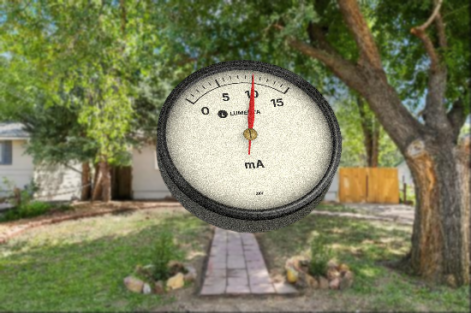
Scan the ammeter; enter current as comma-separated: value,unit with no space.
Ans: 10,mA
